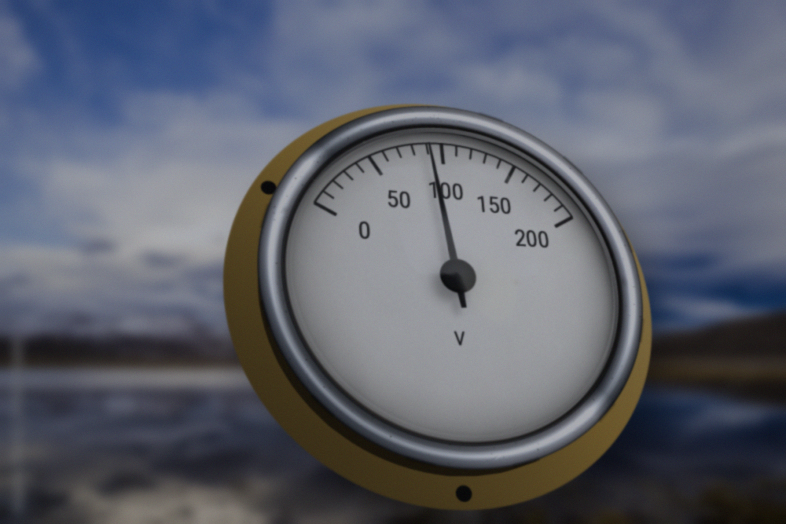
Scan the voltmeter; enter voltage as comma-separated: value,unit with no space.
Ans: 90,V
